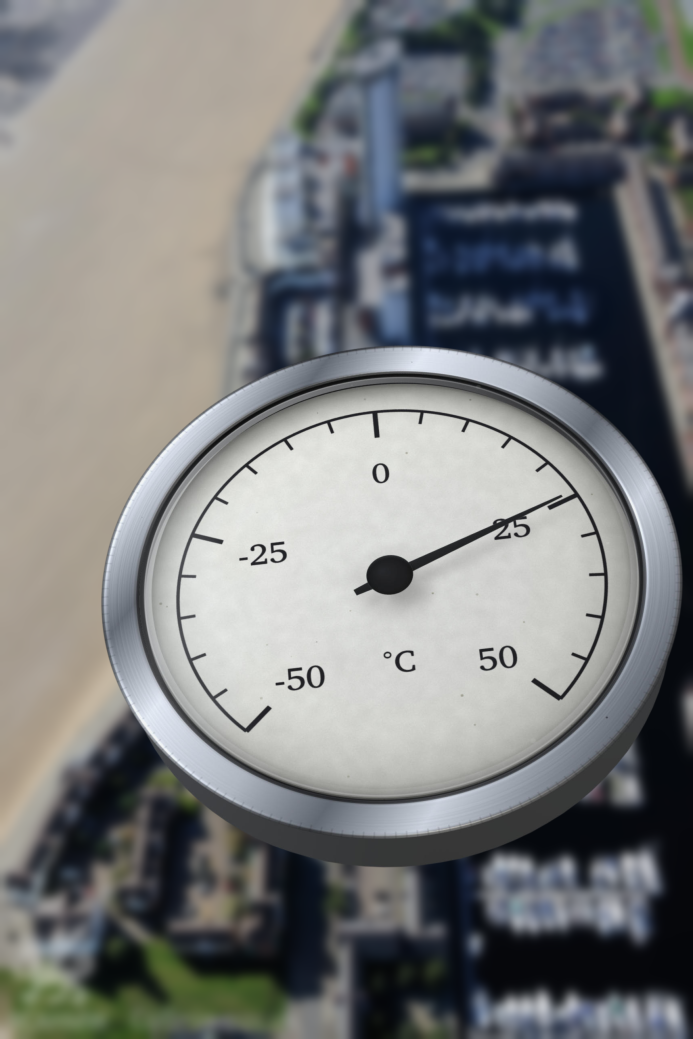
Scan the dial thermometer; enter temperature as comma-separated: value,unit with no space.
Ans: 25,°C
